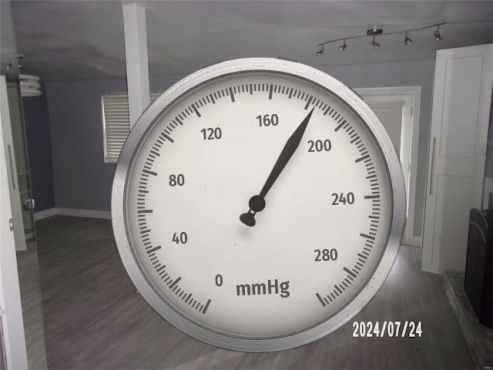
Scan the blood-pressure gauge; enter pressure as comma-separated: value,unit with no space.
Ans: 184,mmHg
